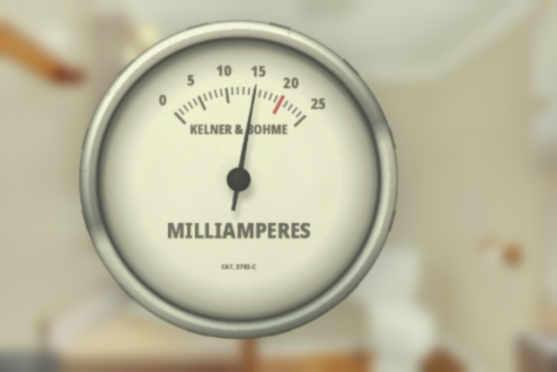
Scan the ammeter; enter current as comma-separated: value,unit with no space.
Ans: 15,mA
